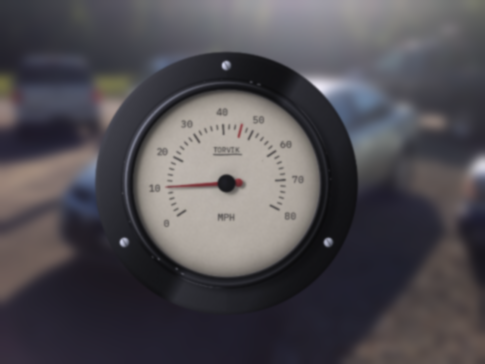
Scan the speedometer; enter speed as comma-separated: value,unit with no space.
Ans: 10,mph
